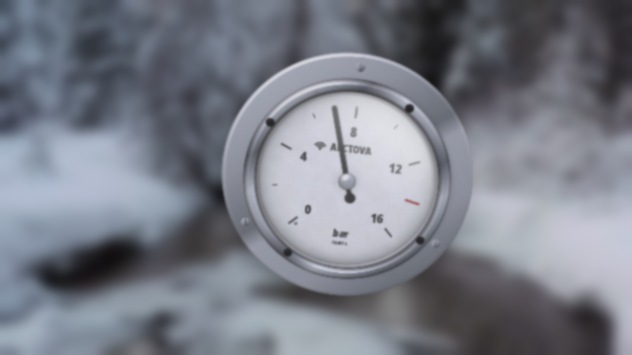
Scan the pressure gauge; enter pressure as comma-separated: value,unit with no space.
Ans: 7,bar
